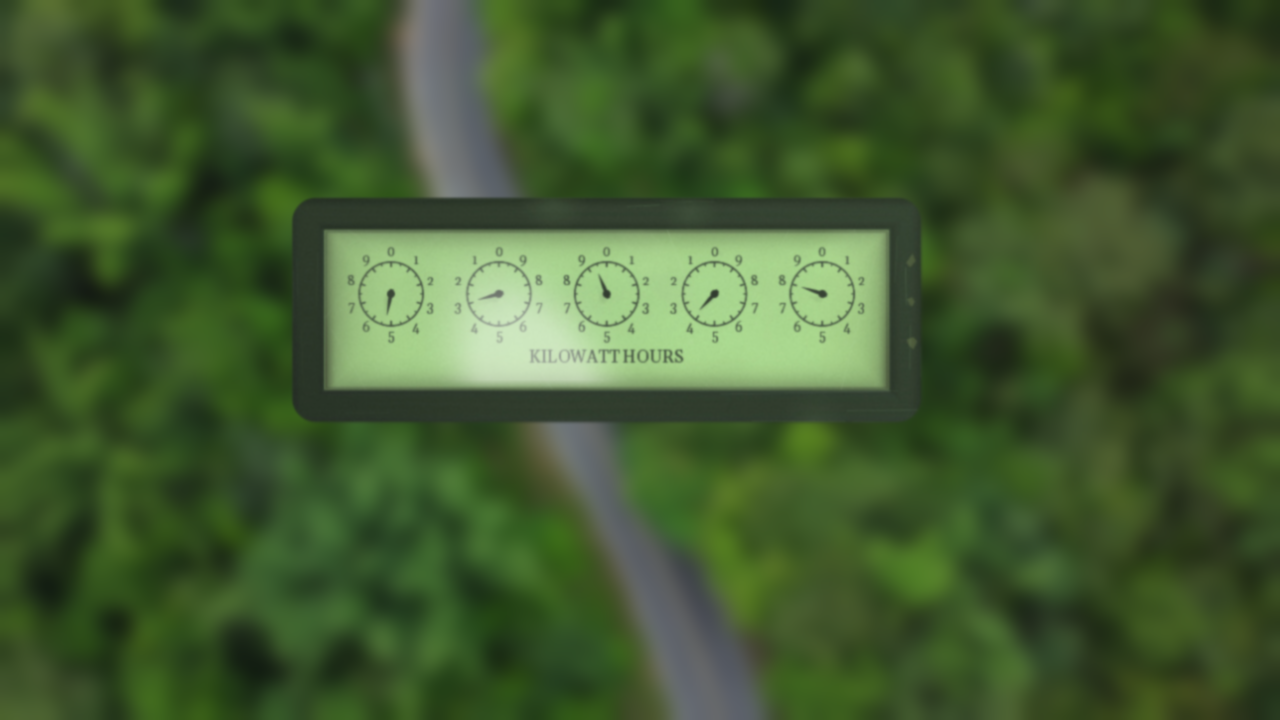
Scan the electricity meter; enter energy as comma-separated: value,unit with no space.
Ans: 52938,kWh
